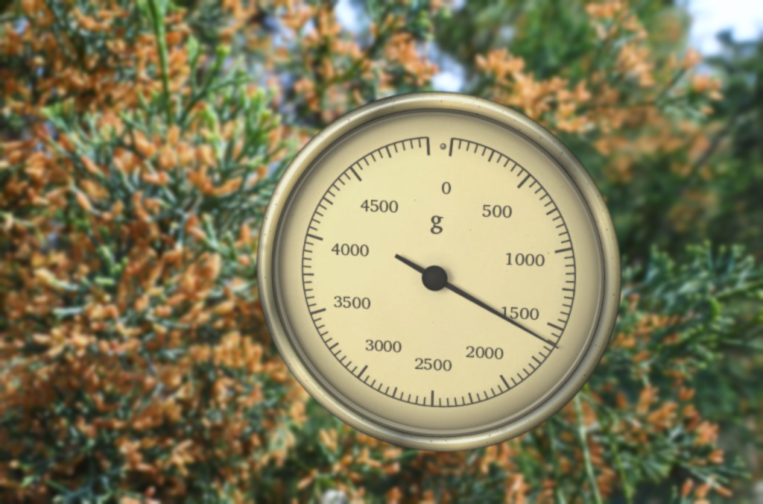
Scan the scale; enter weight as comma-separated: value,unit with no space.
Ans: 1600,g
